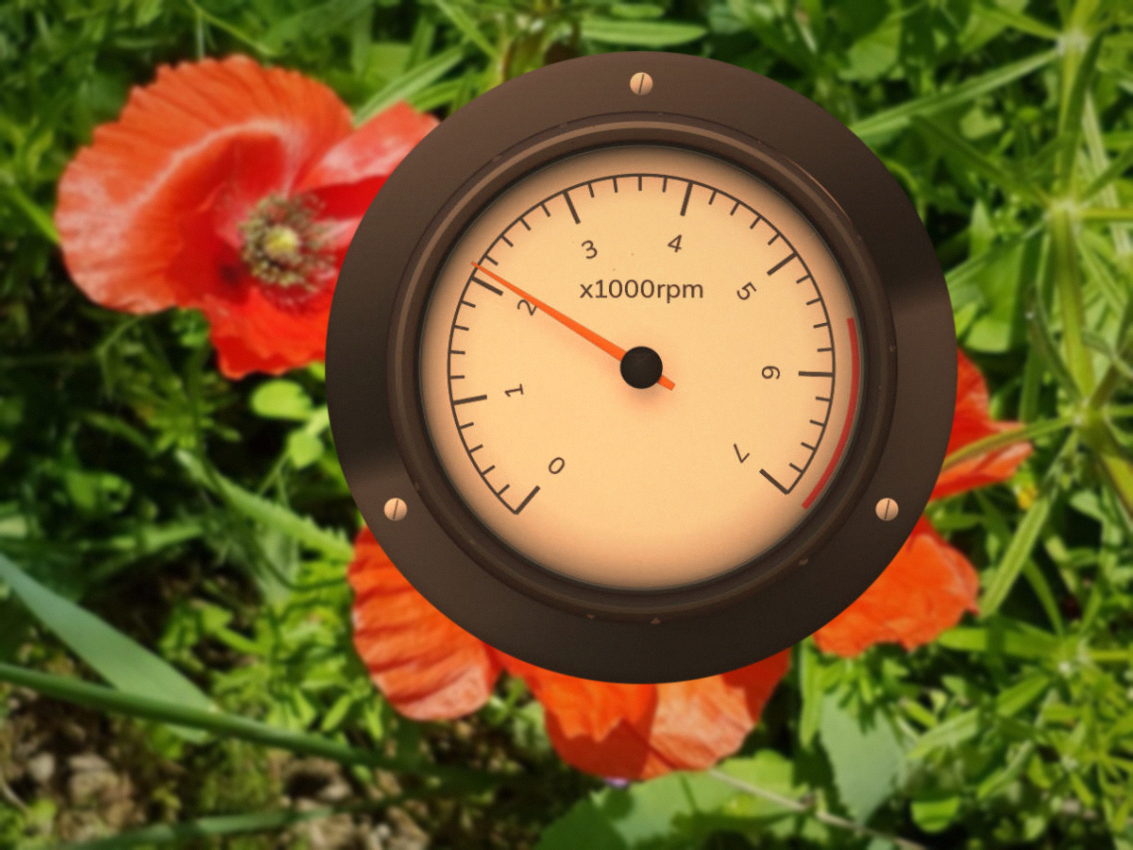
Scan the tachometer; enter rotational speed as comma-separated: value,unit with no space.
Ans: 2100,rpm
